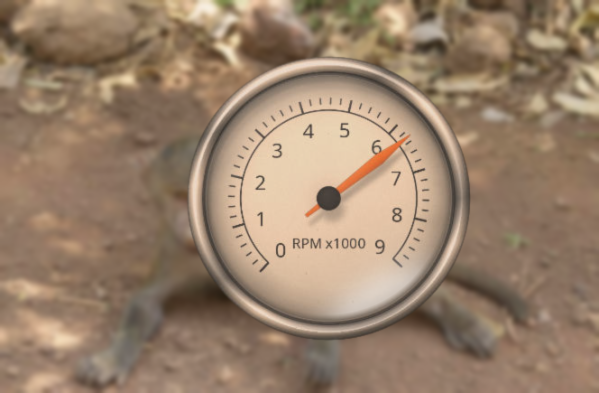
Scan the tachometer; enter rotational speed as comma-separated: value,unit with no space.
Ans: 6300,rpm
